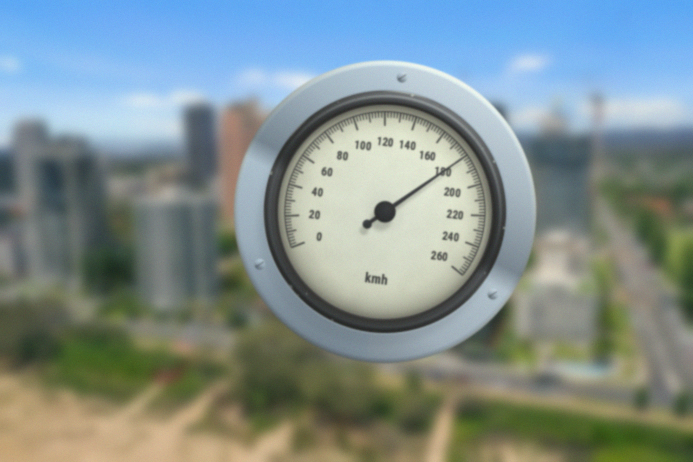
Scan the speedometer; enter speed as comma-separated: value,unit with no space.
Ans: 180,km/h
